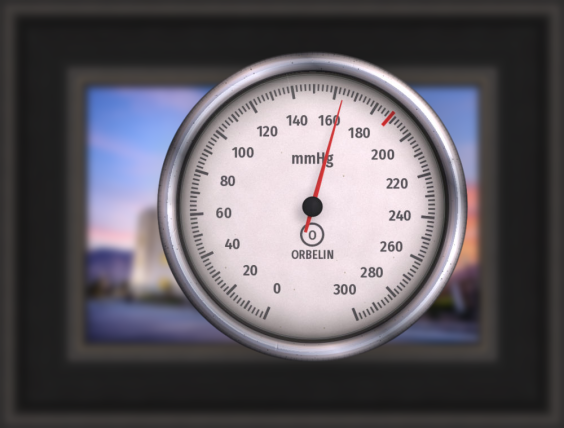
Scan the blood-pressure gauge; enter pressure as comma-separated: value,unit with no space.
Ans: 164,mmHg
